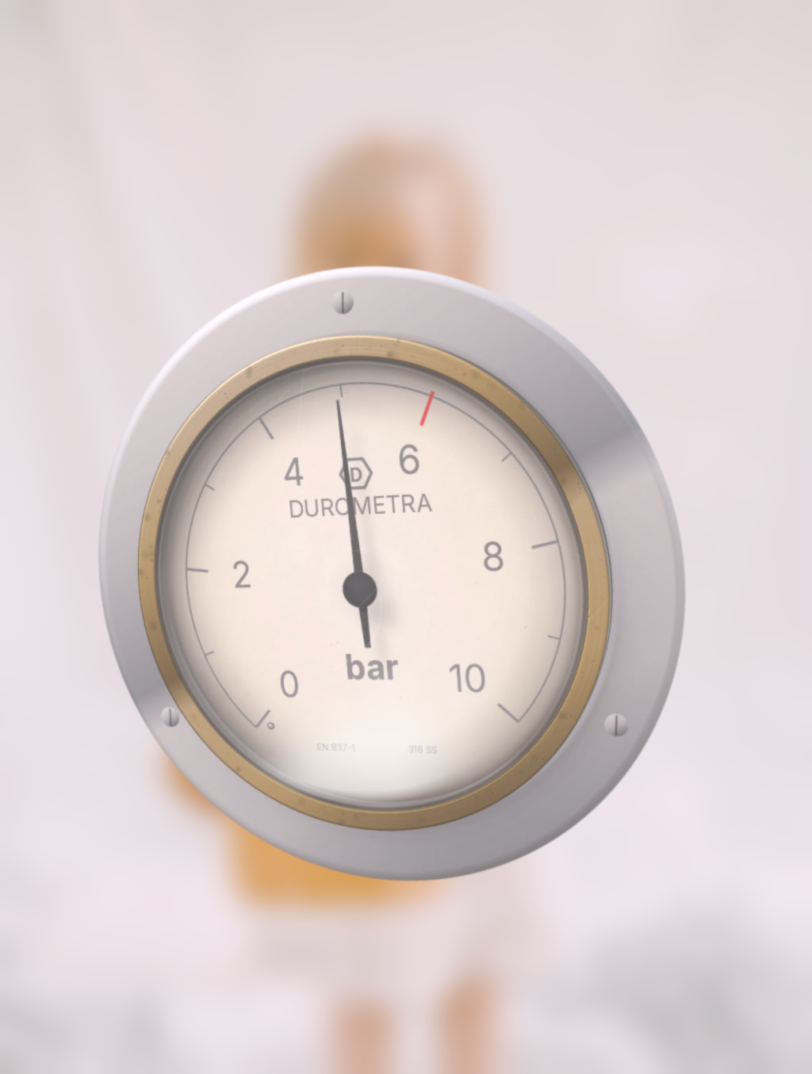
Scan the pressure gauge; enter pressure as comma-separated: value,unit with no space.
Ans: 5,bar
